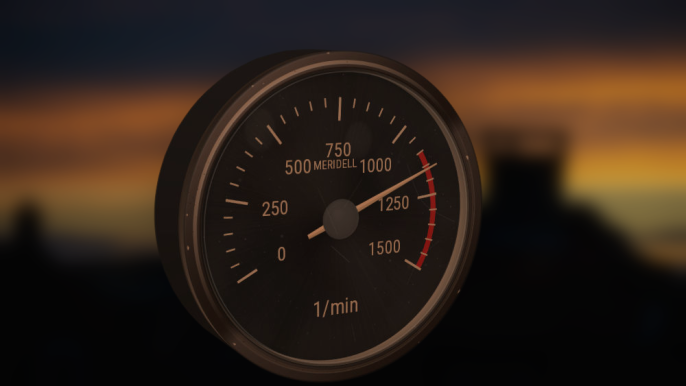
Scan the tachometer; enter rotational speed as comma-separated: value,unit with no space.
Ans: 1150,rpm
